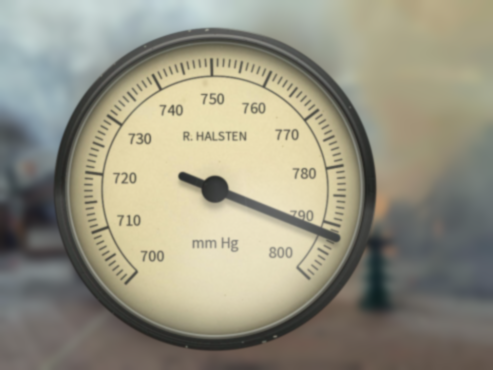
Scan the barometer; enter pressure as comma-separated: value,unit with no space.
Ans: 792,mmHg
